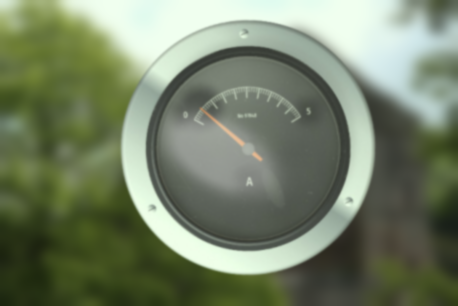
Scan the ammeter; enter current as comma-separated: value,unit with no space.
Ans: 0.5,A
